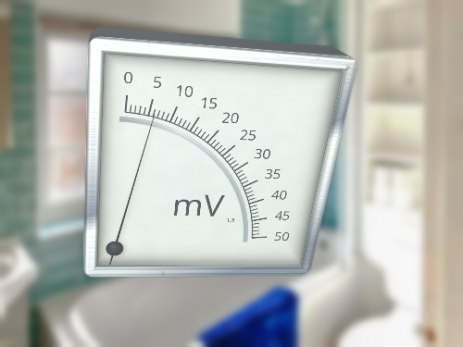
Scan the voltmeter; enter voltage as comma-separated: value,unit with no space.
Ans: 6,mV
